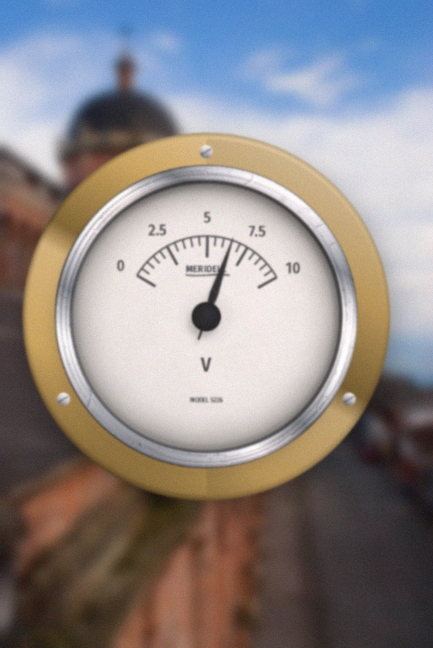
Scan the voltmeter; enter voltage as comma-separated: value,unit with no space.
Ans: 6.5,V
